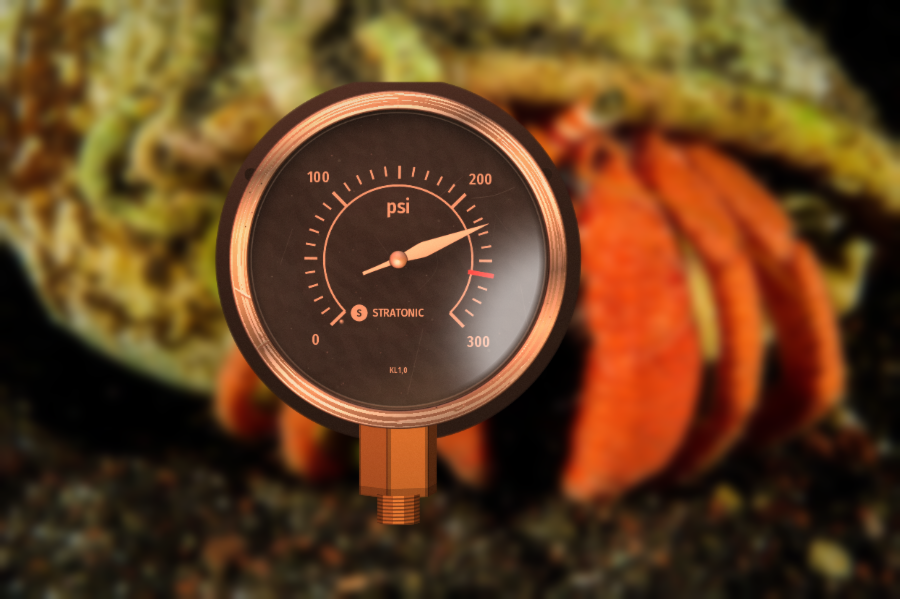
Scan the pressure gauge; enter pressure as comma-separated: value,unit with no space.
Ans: 225,psi
